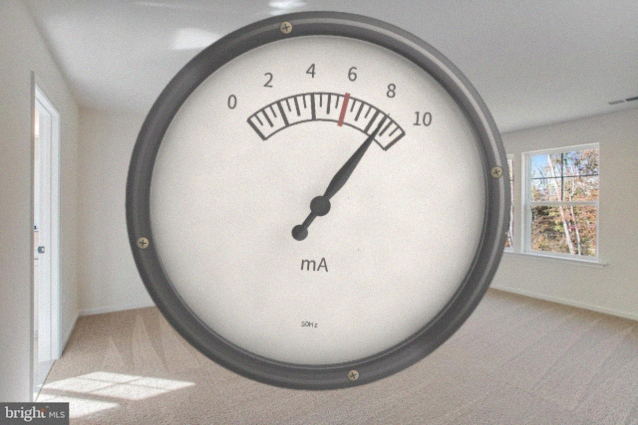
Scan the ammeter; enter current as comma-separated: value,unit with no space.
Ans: 8.5,mA
